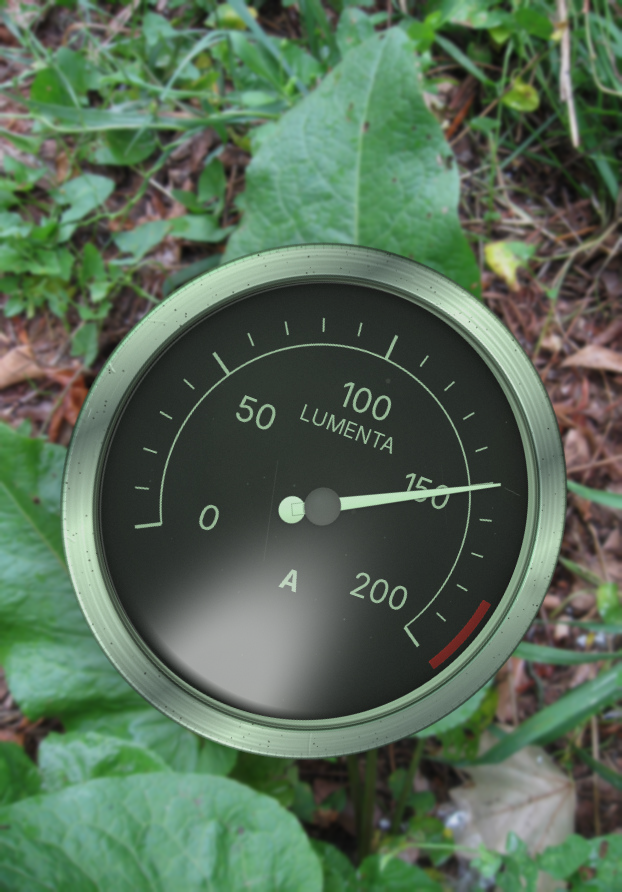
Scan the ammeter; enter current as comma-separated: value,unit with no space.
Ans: 150,A
